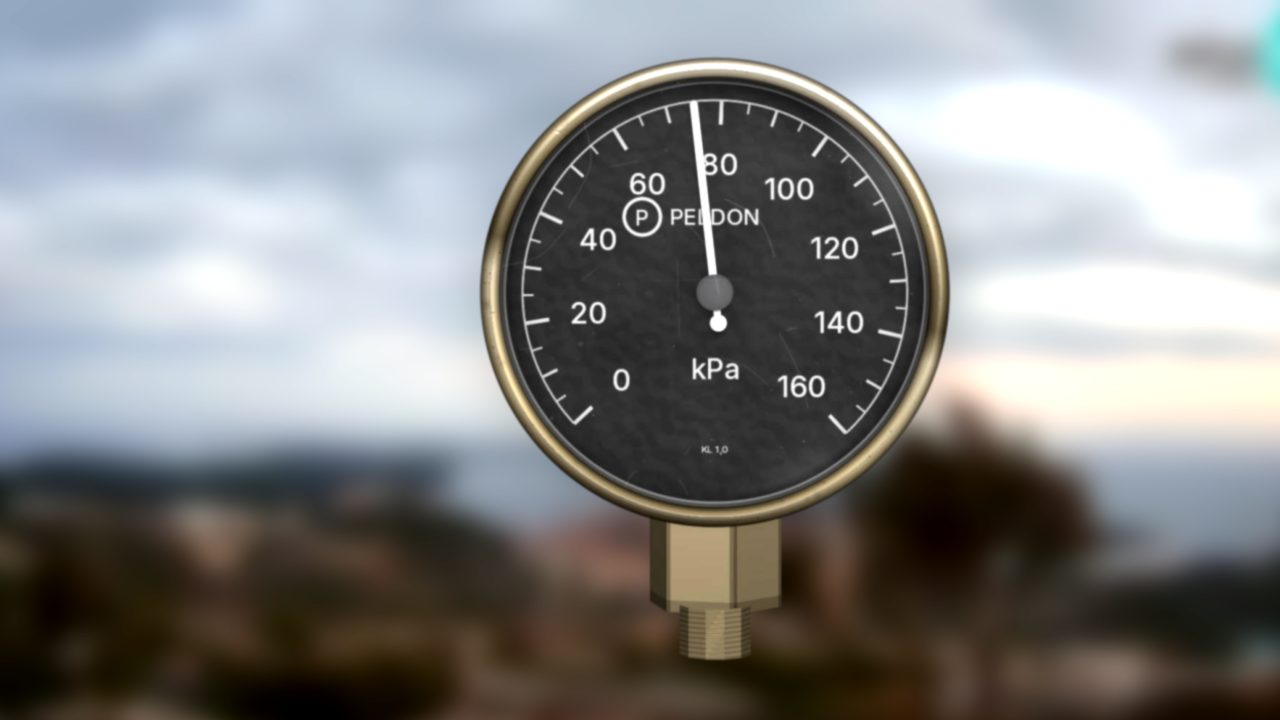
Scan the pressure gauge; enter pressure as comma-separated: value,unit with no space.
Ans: 75,kPa
